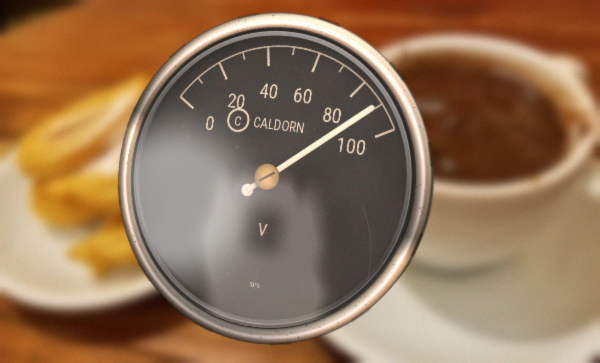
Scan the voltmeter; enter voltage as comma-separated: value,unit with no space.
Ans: 90,V
